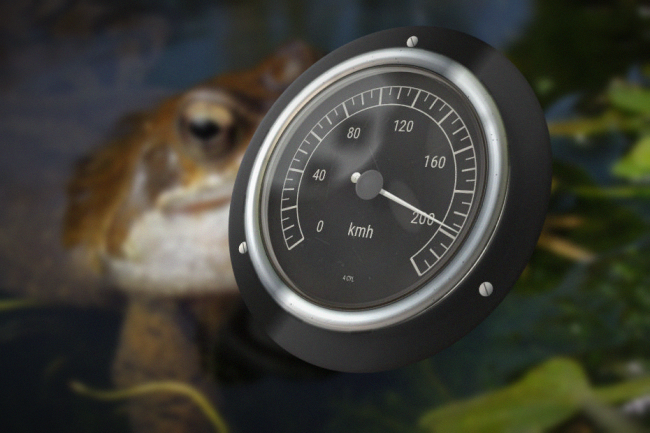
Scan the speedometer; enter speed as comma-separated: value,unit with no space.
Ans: 197.5,km/h
